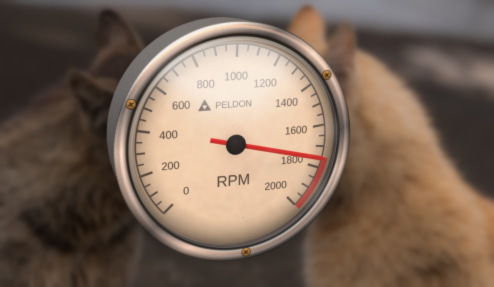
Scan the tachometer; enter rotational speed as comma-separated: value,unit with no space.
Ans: 1750,rpm
